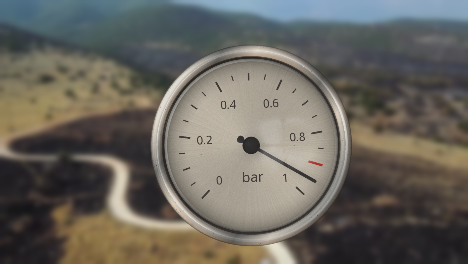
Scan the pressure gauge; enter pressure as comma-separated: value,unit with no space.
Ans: 0.95,bar
